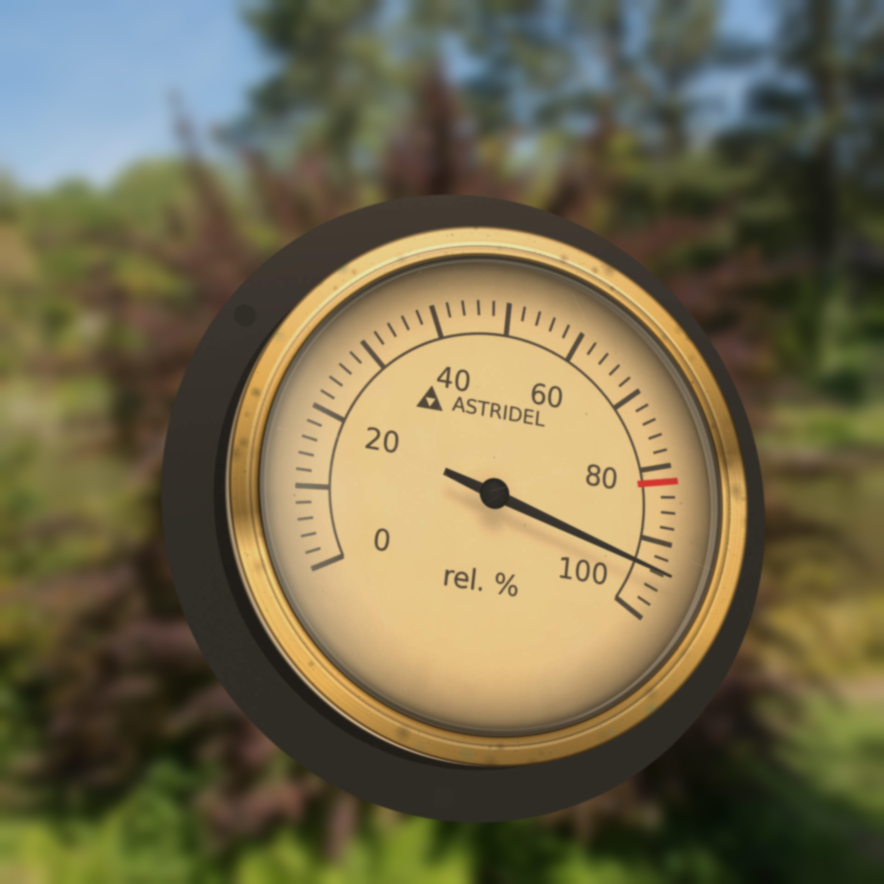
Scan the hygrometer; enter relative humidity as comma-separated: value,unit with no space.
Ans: 94,%
